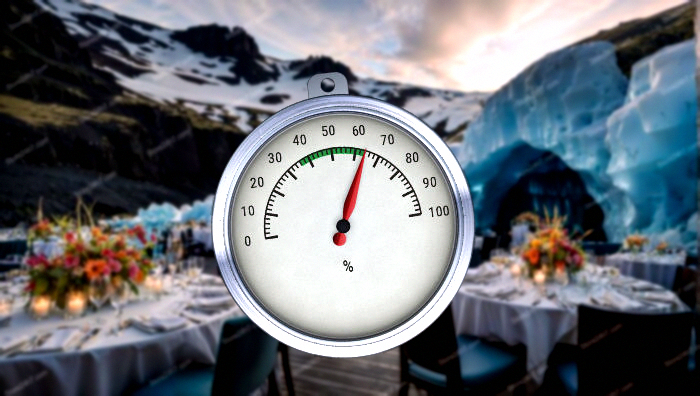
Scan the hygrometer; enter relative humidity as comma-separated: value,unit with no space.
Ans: 64,%
